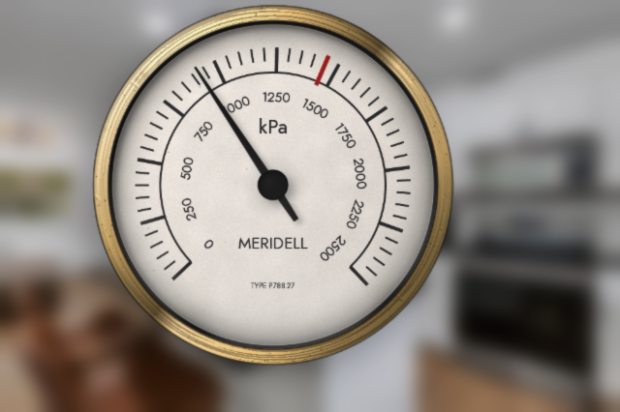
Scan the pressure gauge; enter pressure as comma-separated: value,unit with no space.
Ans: 925,kPa
